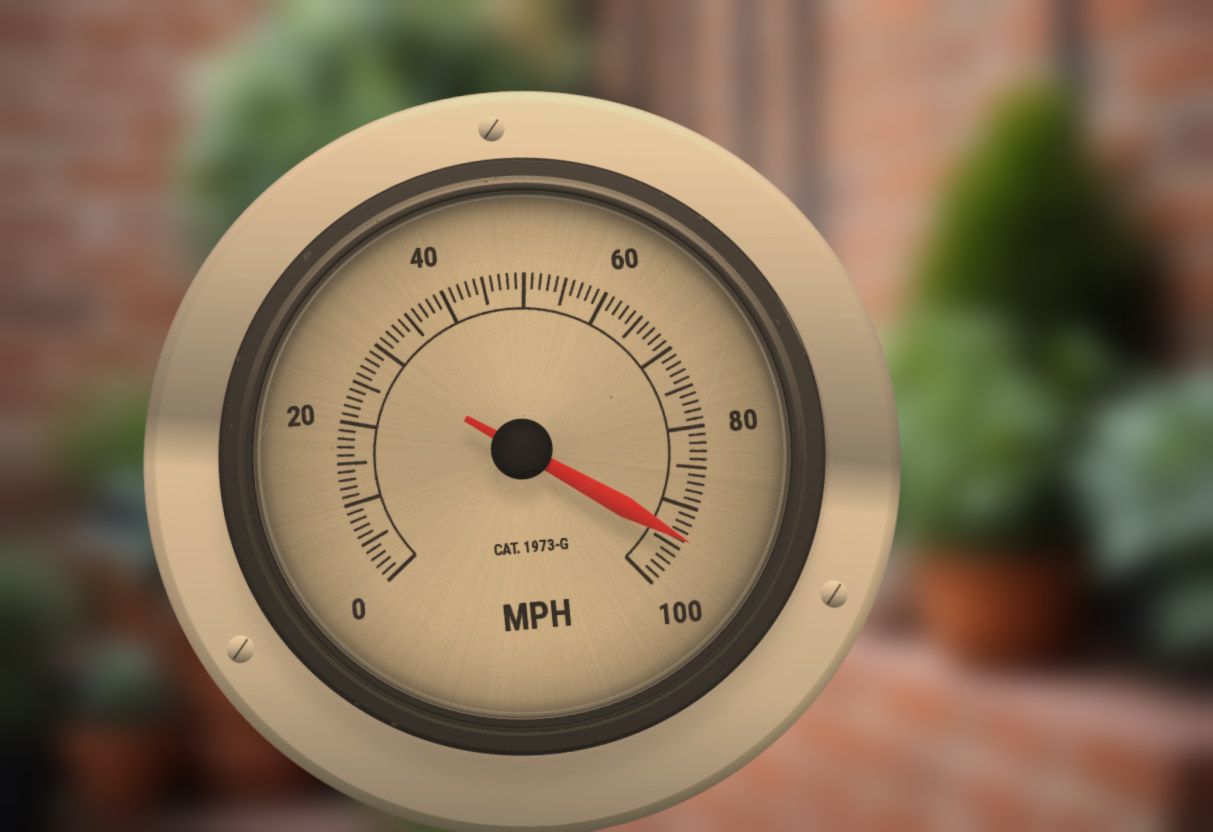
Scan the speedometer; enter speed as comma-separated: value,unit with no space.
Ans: 94,mph
